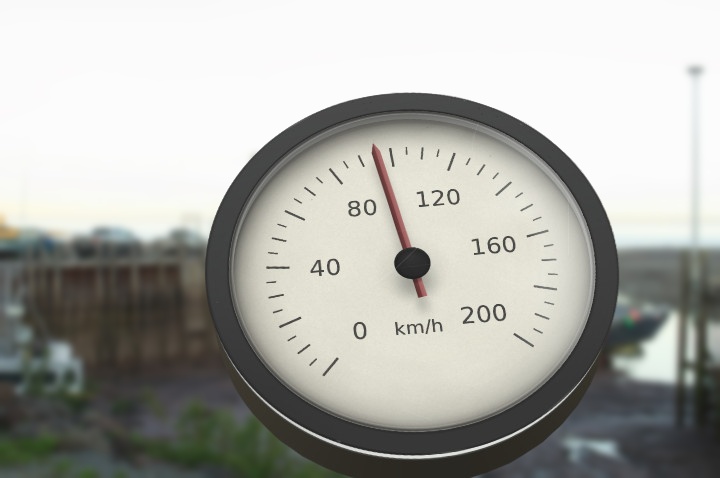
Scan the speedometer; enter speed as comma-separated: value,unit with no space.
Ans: 95,km/h
